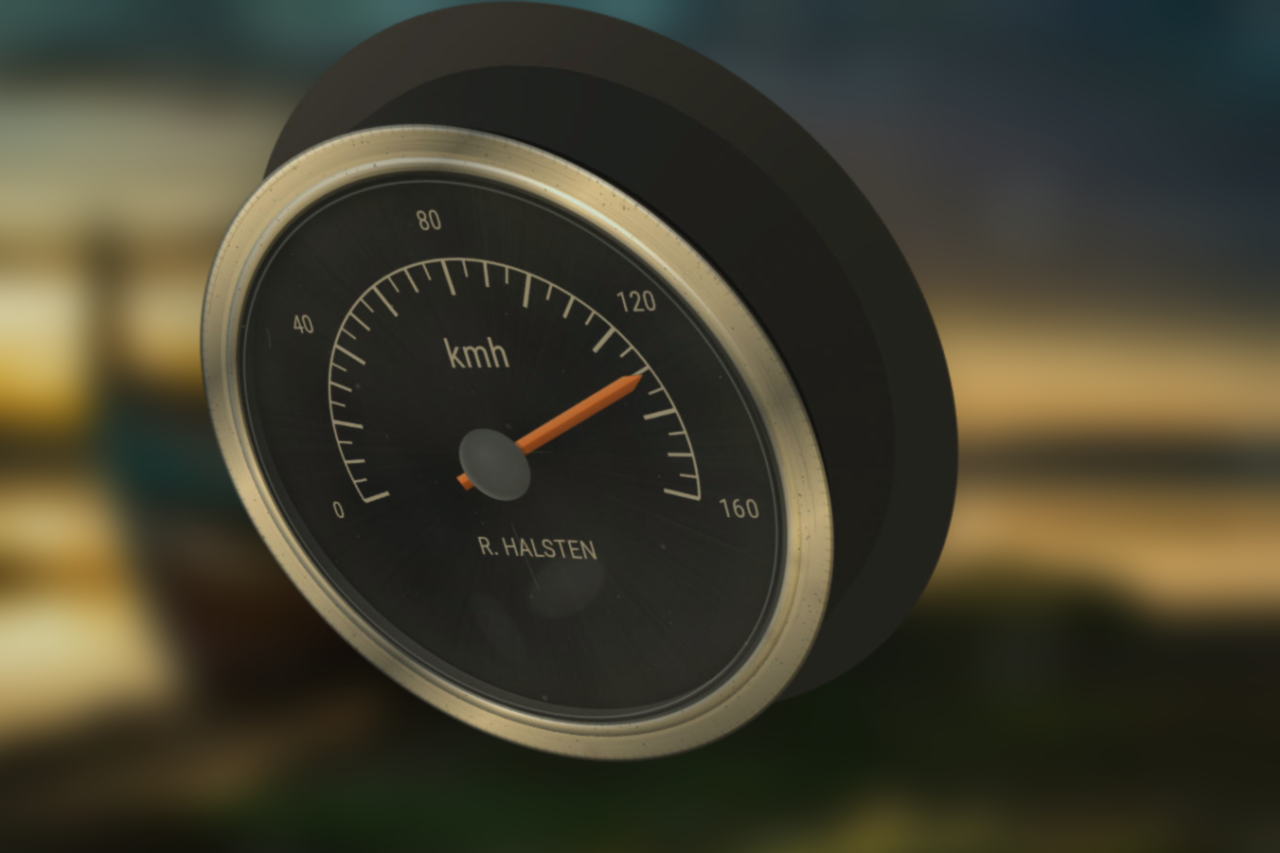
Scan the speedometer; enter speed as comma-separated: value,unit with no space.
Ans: 130,km/h
